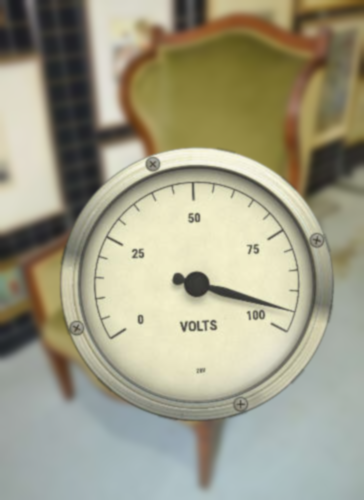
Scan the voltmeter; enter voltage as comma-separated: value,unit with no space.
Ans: 95,V
